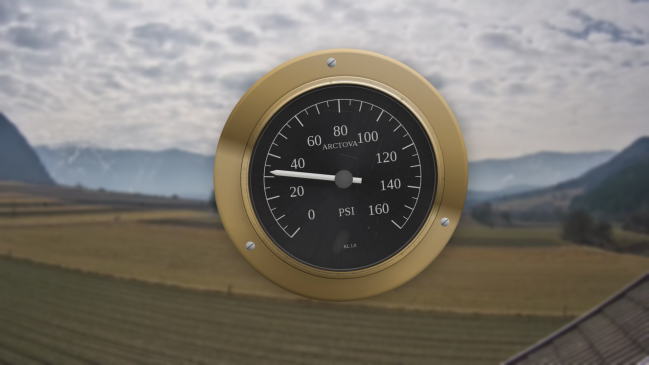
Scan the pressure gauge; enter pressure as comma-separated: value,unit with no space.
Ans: 32.5,psi
